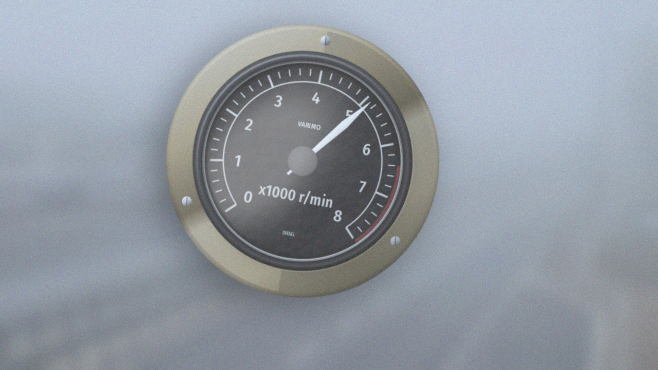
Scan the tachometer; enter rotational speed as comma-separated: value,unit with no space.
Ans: 5100,rpm
